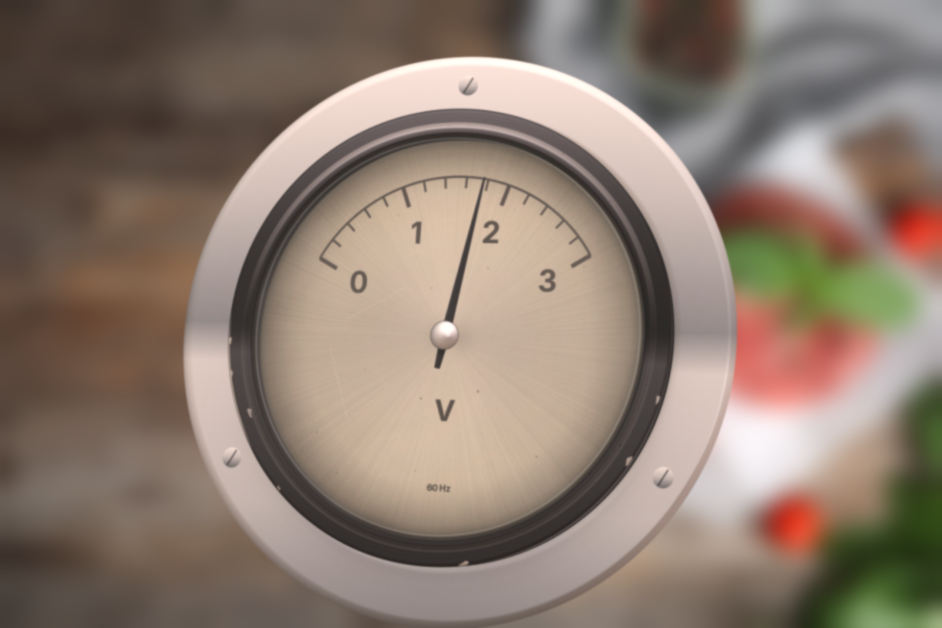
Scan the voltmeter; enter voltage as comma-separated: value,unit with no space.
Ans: 1.8,V
